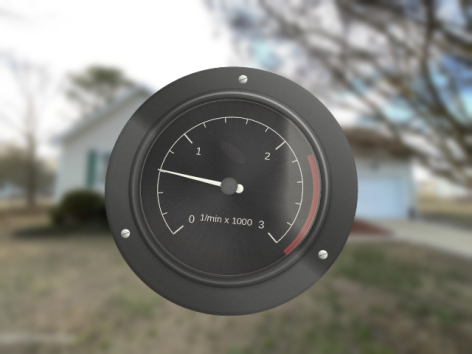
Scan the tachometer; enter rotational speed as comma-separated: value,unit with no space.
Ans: 600,rpm
